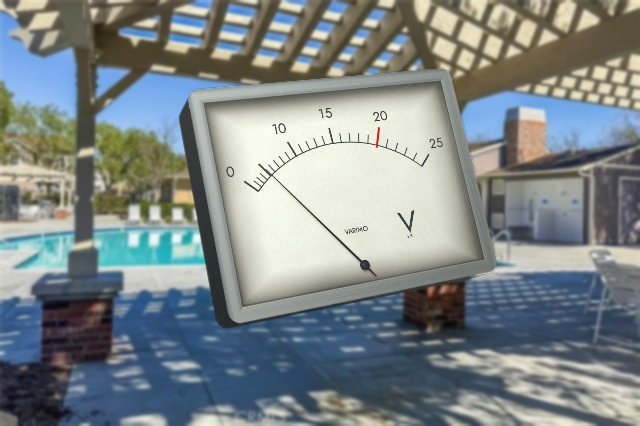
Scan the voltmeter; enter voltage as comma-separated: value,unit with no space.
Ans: 5,V
